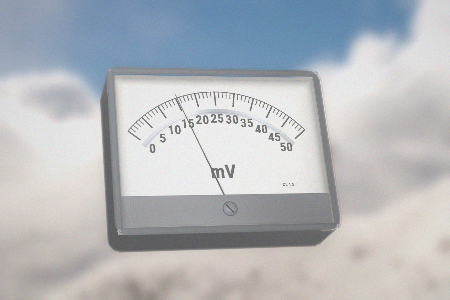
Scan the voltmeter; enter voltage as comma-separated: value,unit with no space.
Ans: 15,mV
